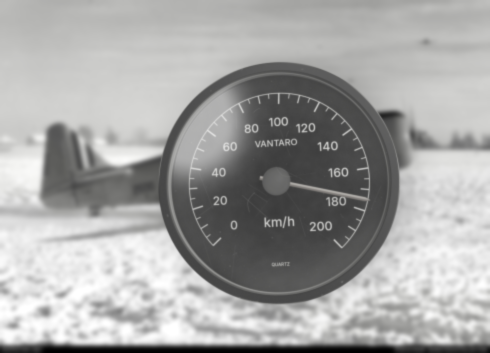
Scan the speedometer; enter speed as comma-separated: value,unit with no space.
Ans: 175,km/h
